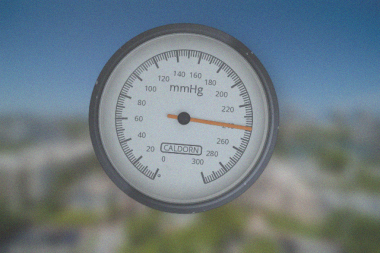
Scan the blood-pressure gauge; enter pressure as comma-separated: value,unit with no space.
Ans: 240,mmHg
